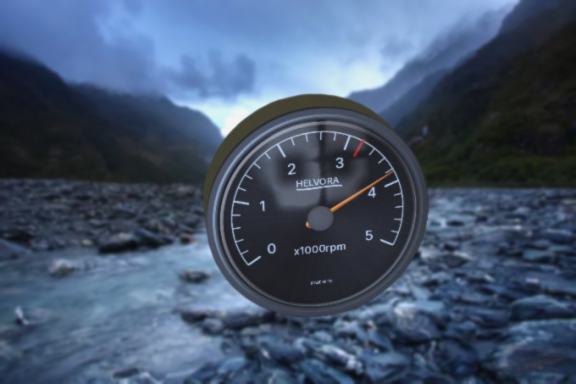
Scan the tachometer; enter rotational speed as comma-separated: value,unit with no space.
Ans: 3800,rpm
